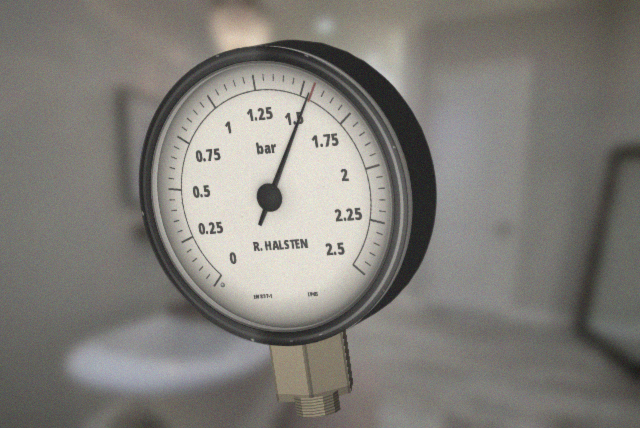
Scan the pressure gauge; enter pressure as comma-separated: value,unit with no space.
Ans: 1.55,bar
